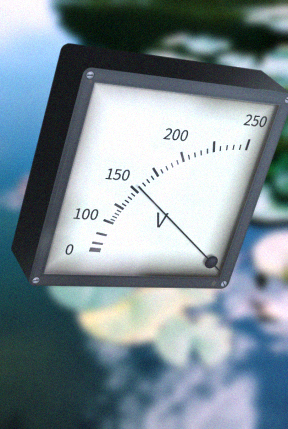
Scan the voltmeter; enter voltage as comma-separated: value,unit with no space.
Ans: 155,V
